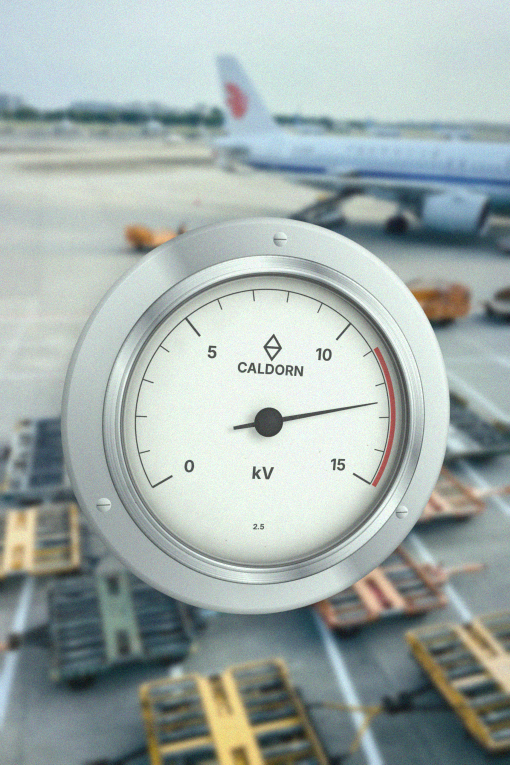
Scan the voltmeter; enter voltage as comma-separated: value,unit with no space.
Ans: 12.5,kV
